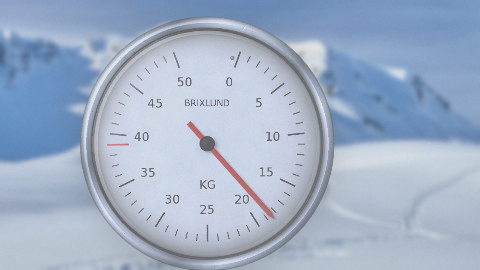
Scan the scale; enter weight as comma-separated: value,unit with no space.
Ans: 18.5,kg
